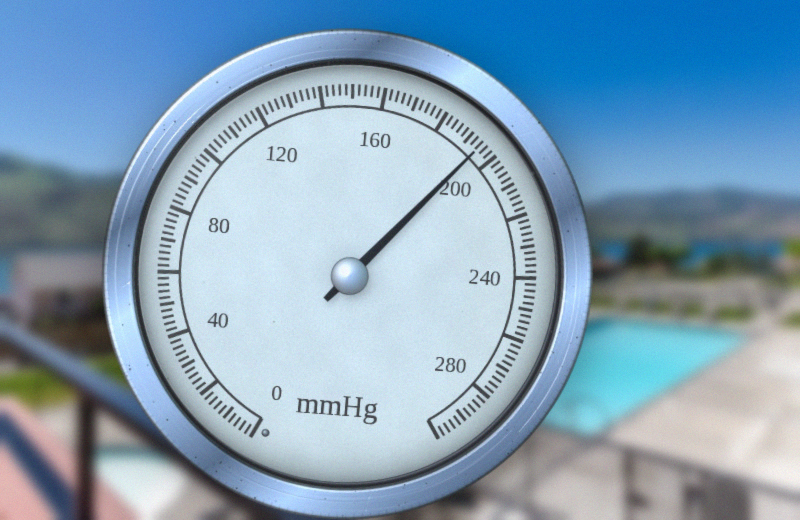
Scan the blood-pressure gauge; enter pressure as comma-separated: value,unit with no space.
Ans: 194,mmHg
